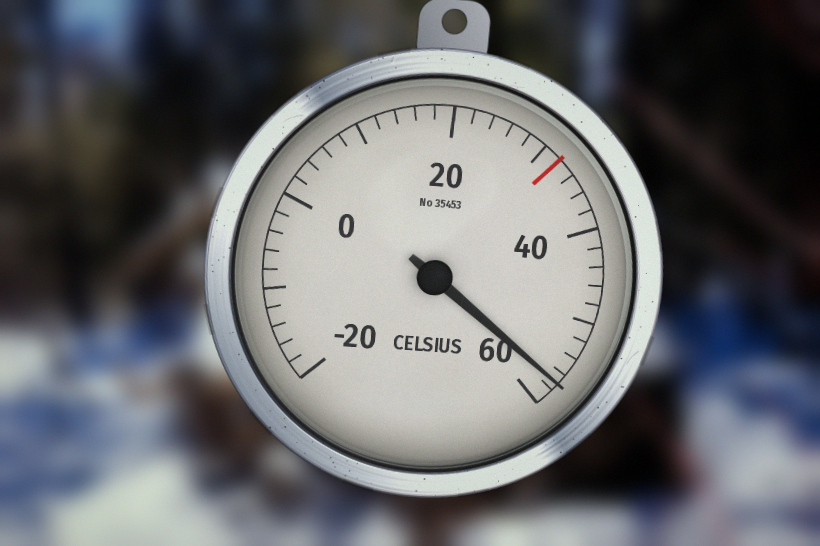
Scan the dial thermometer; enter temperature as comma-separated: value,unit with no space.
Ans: 57,°C
